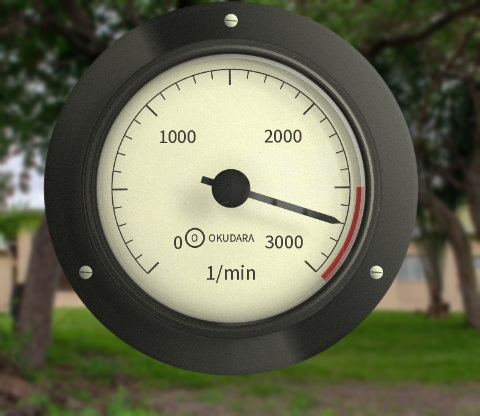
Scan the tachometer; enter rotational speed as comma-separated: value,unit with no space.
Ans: 2700,rpm
